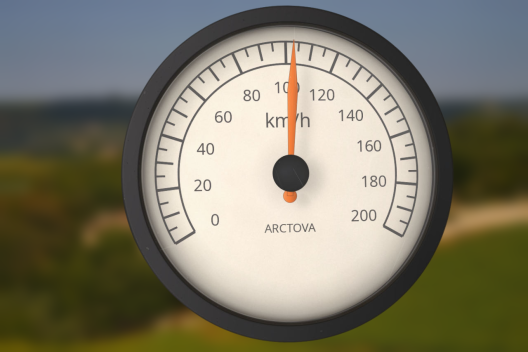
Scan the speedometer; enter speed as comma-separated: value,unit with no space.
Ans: 102.5,km/h
